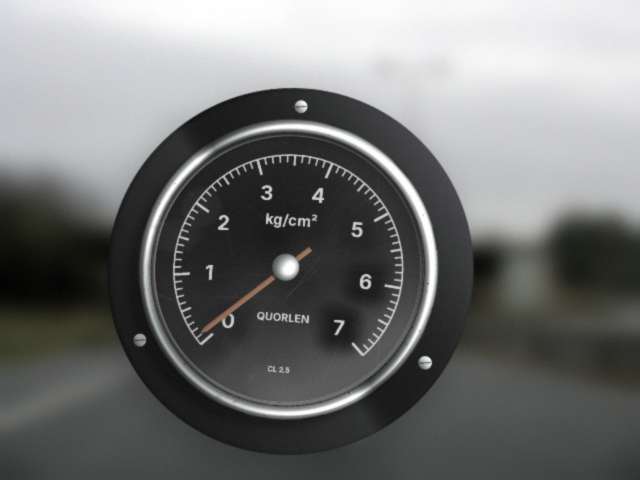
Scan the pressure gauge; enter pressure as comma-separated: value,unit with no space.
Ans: 0.1,kg/cm²
